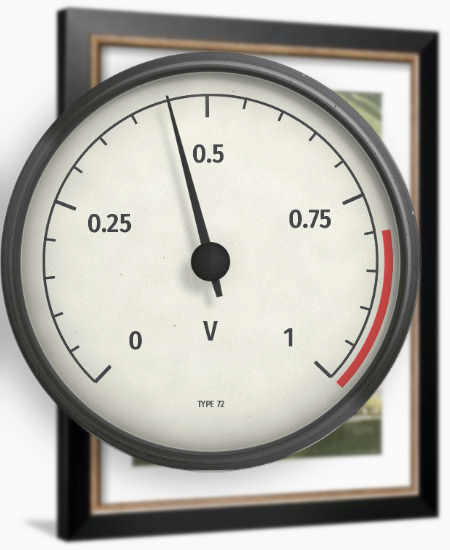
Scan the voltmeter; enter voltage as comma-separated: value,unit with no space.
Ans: 0.45,V
